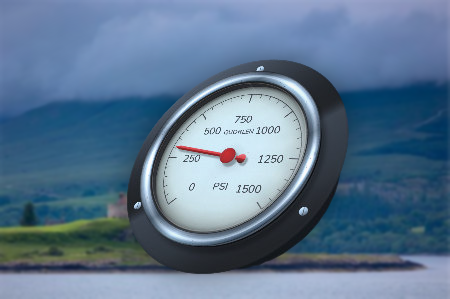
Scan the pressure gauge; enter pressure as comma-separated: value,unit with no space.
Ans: 300,psi
